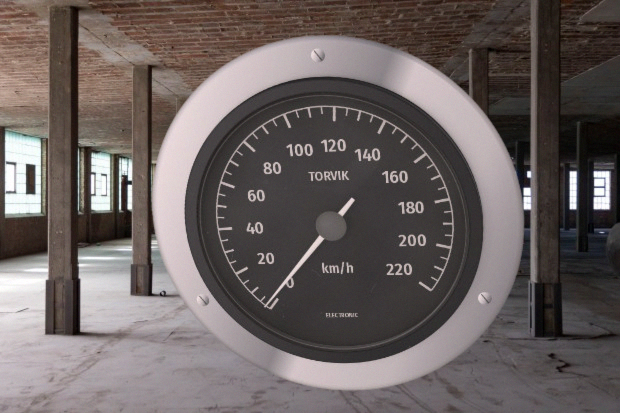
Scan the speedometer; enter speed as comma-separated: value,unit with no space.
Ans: 2.5,km/h
